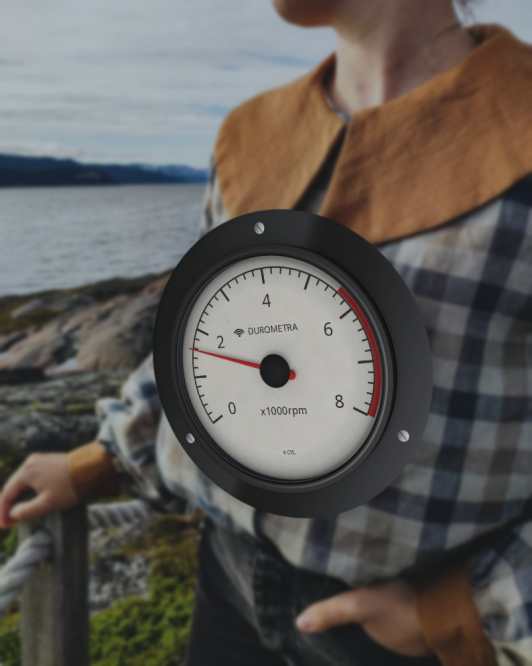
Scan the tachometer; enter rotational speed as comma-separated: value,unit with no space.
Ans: 1600,rpm
